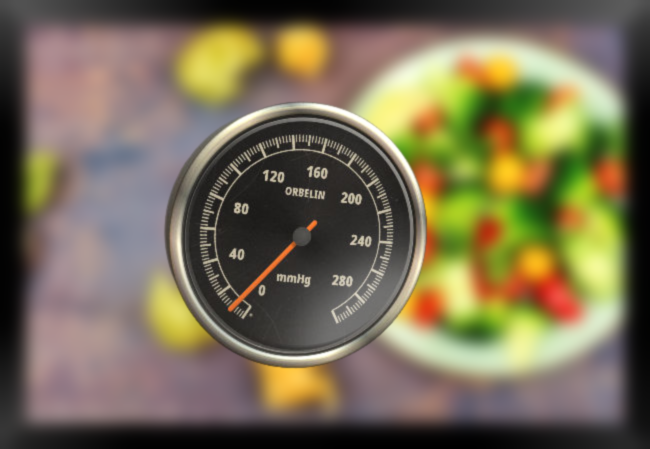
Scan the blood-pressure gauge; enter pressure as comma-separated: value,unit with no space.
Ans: 10,mmHg
